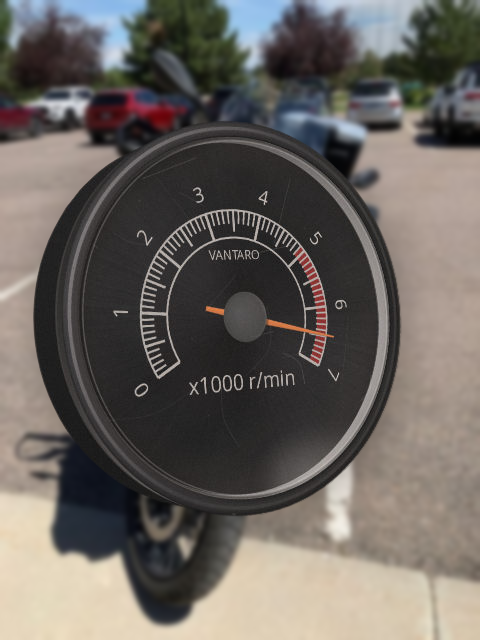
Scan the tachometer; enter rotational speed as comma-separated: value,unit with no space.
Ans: 6500,rpm
